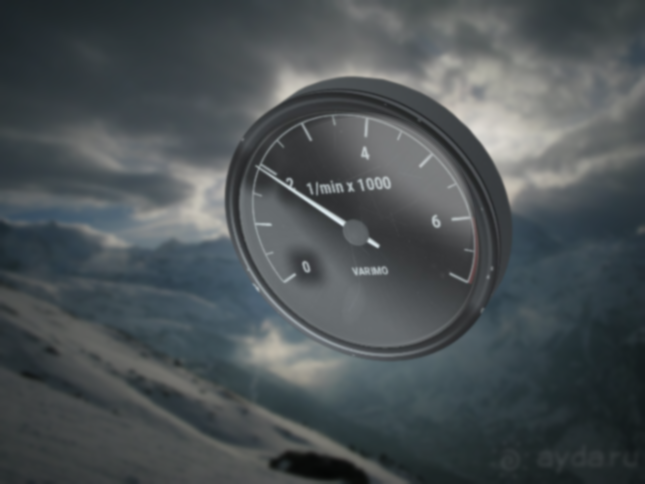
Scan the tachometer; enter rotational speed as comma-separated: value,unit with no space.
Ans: 2000,rpm
